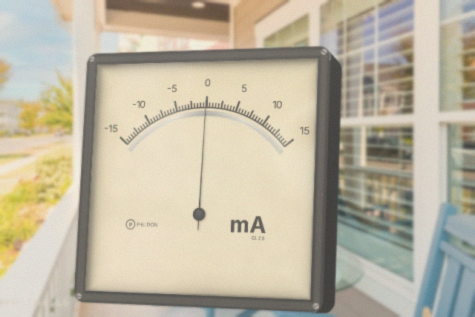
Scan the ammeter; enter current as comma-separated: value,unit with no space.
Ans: 0,mA
